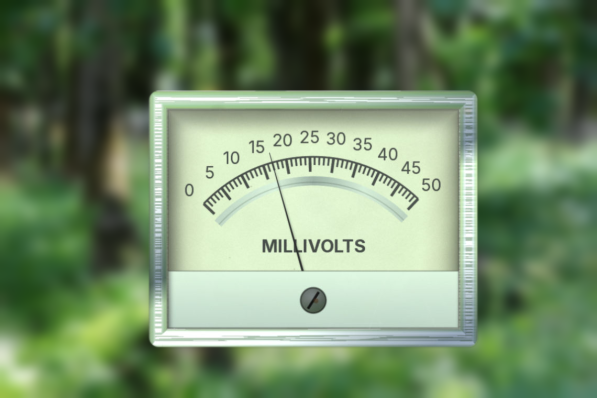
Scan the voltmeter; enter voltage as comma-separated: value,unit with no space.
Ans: 17,mV
